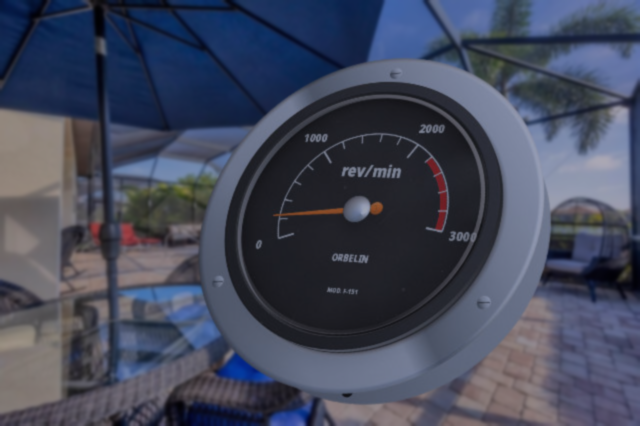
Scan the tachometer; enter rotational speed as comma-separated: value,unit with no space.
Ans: 200,rpm
